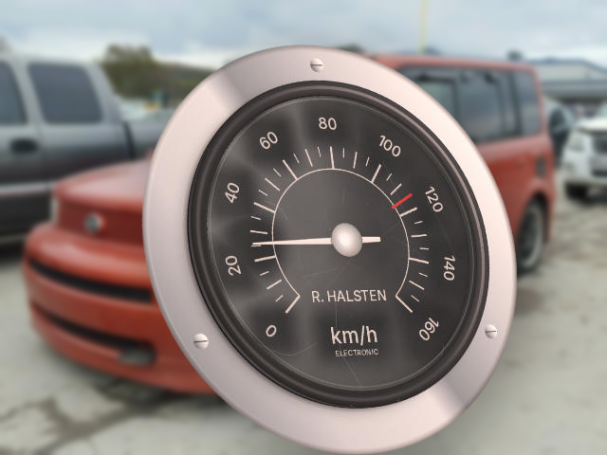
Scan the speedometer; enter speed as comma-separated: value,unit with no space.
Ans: 25,km/h
